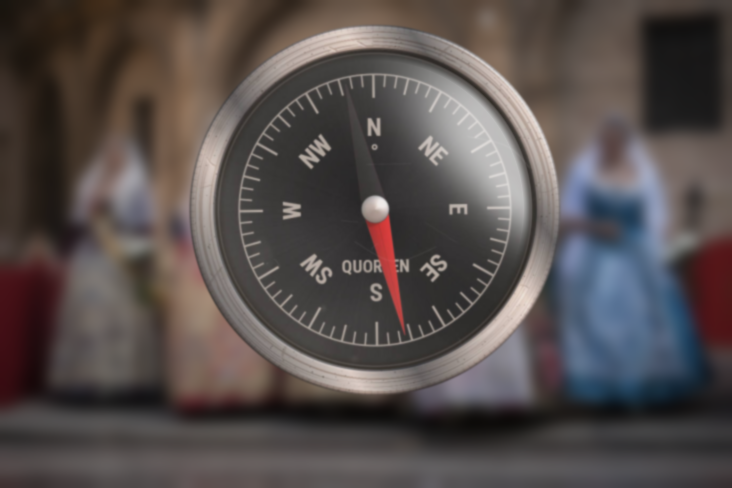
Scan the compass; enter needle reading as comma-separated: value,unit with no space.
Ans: 167.5,°
